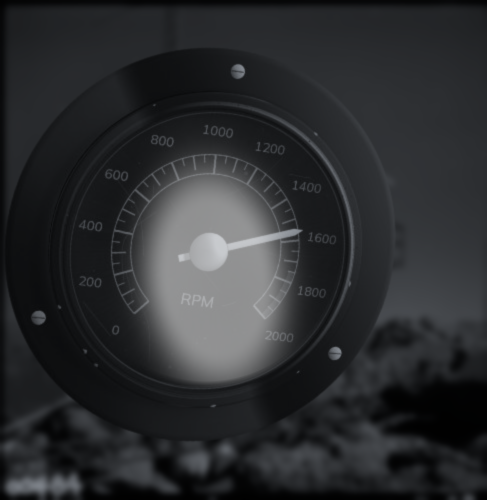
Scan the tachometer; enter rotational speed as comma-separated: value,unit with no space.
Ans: 1550,rpm
